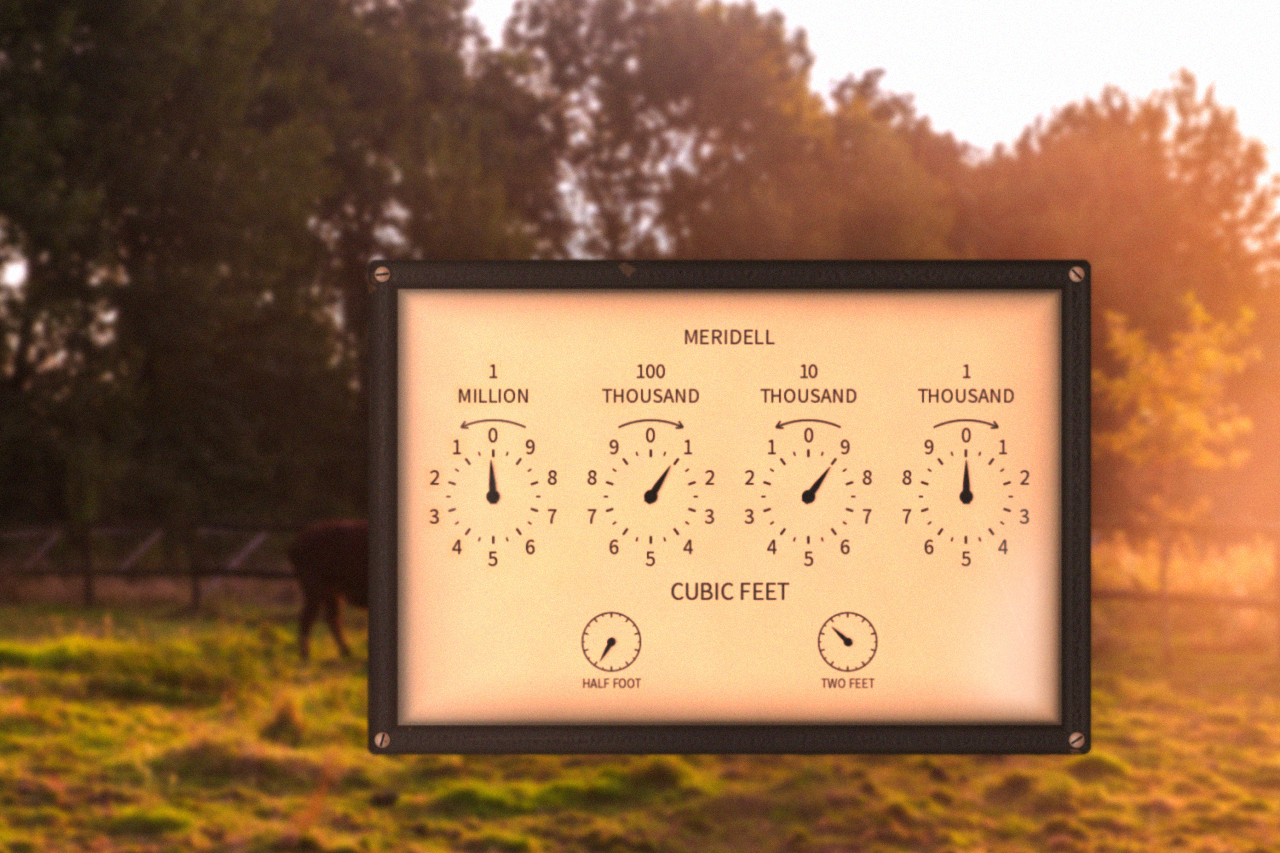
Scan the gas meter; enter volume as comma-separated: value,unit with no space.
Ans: 9000,ft³
